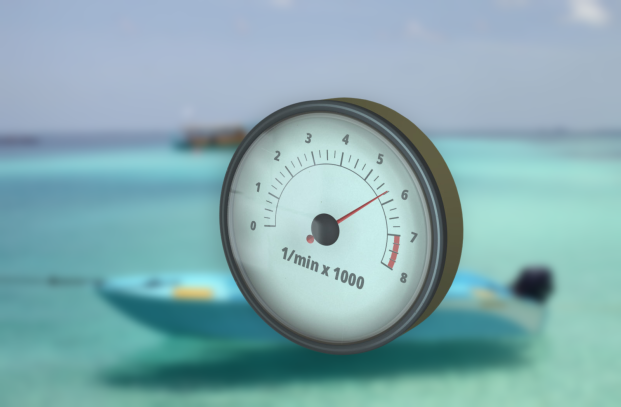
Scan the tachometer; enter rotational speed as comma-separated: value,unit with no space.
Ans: 5750,rpm
